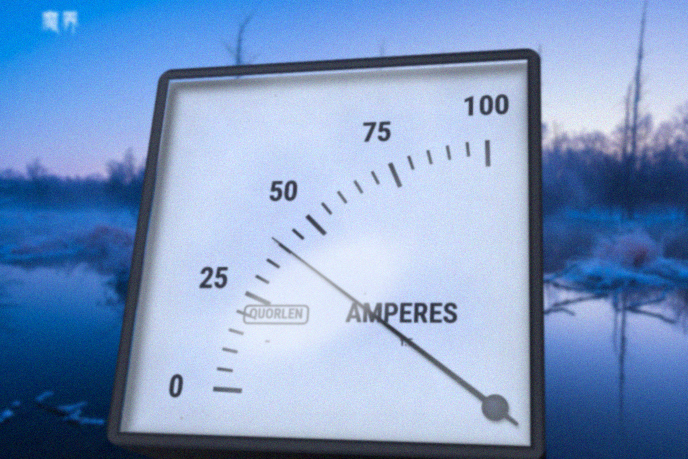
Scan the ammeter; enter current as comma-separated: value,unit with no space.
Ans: 40,A
